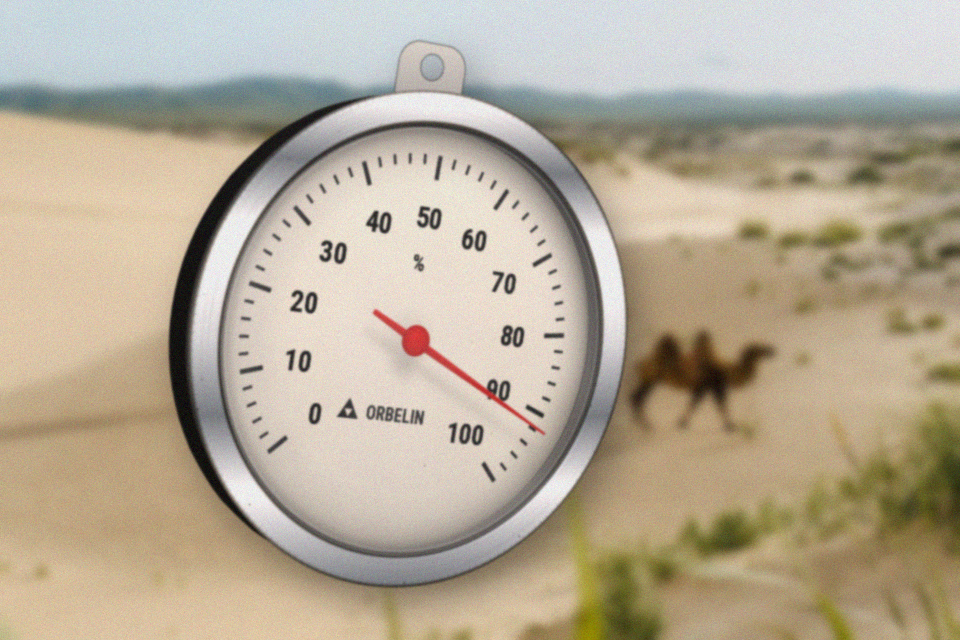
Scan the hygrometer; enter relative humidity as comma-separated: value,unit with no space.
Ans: 92,%
